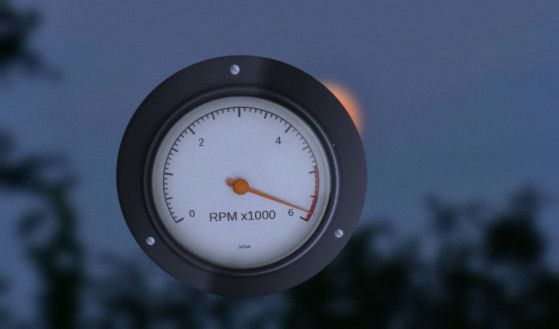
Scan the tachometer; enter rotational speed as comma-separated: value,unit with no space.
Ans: 5800,rpm
